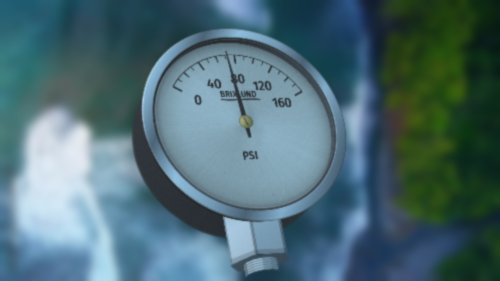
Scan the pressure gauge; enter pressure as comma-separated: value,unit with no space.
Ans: 70,psi
